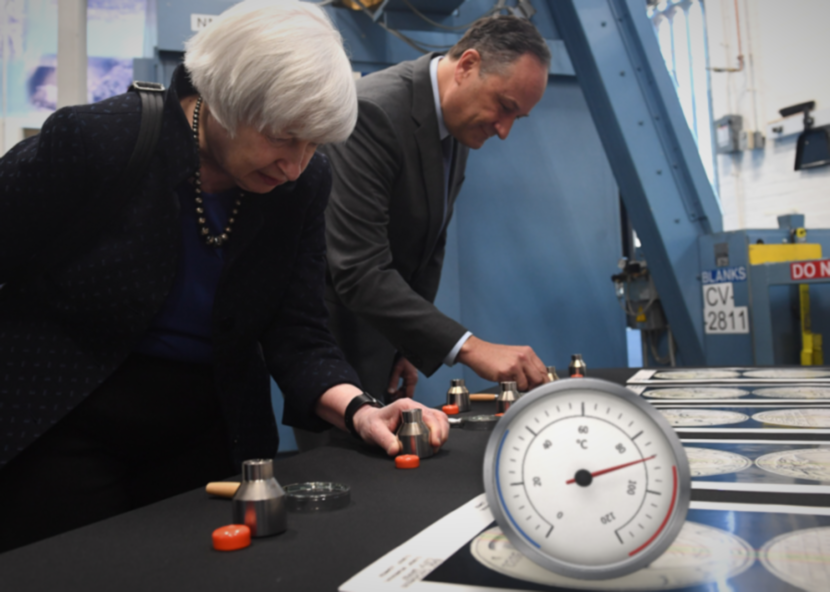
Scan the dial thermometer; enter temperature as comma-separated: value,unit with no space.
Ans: 88,°C
